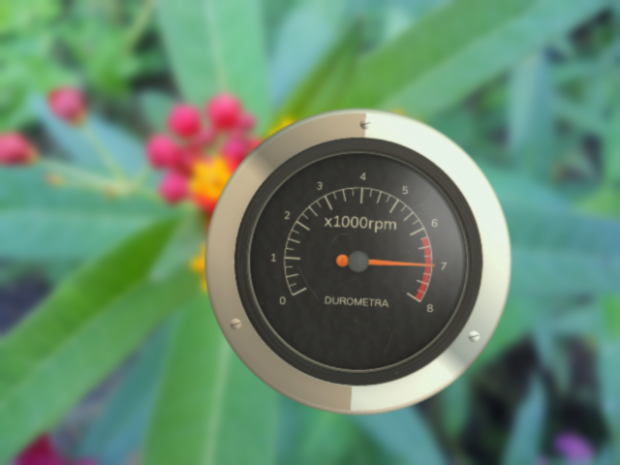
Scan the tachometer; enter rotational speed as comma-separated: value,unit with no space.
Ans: 7000,rpm
